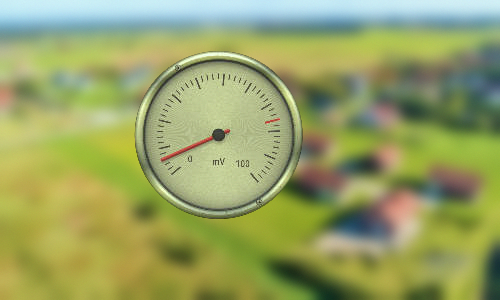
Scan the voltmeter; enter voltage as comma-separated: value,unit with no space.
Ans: 6,mV
